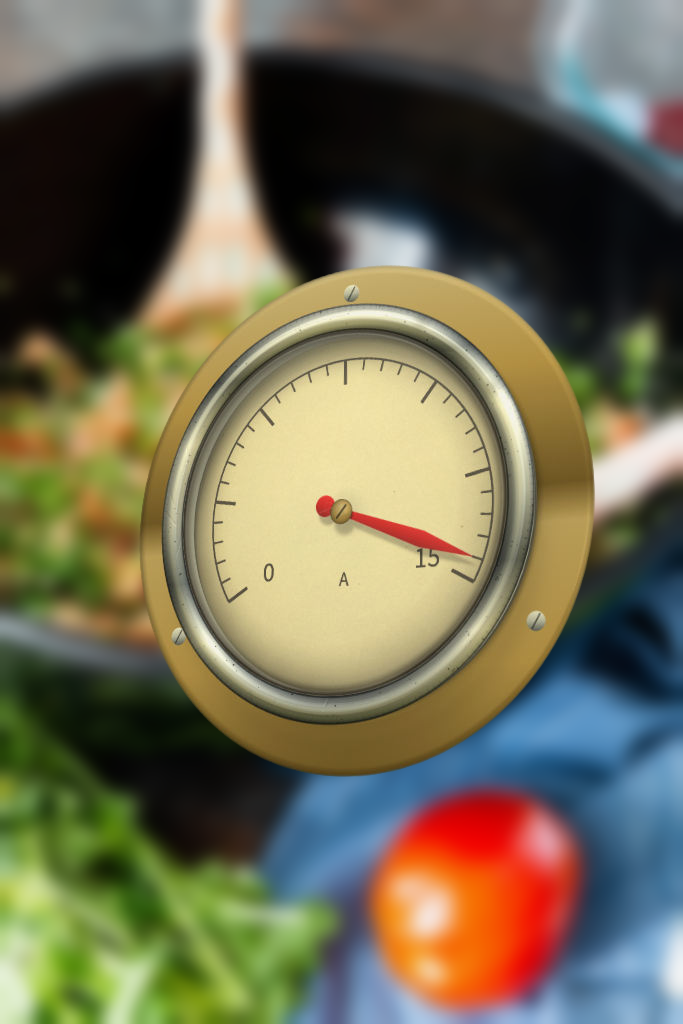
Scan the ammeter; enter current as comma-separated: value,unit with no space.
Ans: 14.5,A
